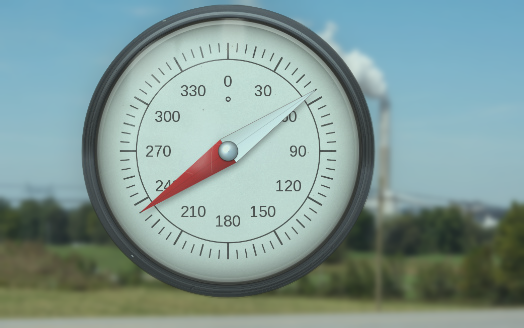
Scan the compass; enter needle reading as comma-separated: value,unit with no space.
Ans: 235,°
